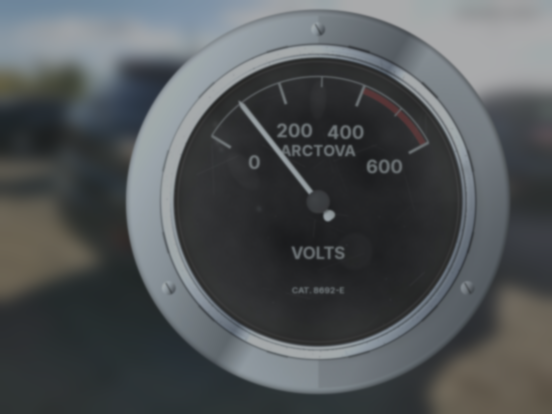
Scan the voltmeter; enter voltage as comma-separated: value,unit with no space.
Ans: 100,V
